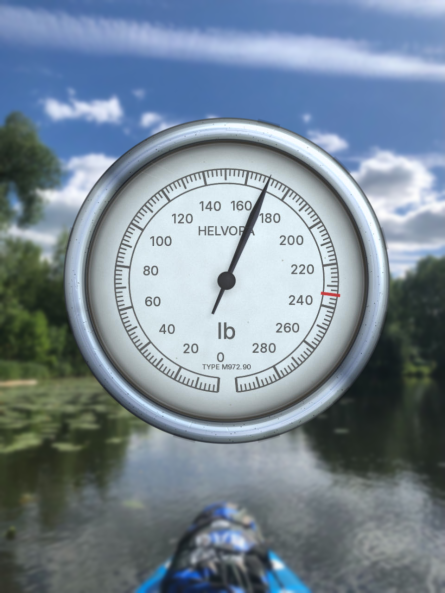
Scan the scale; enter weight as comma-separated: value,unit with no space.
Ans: 170,lb
